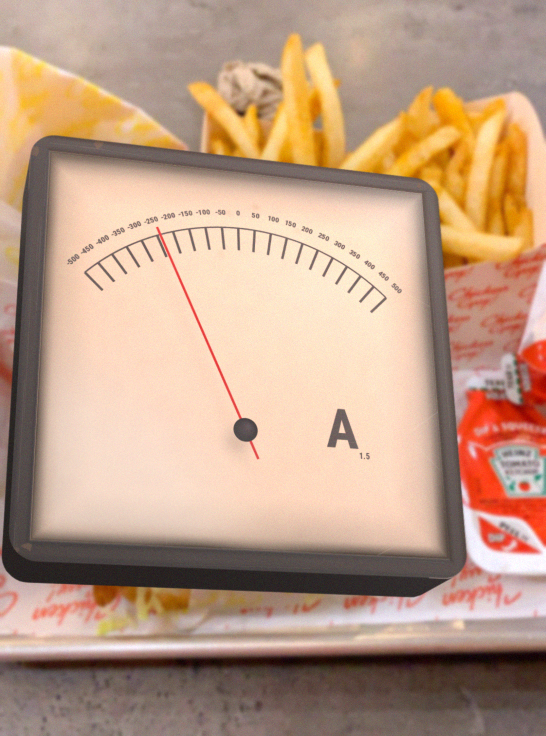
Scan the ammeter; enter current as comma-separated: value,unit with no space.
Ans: -250,A
